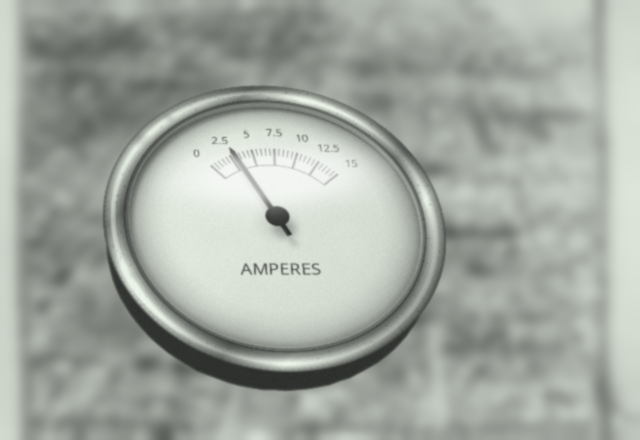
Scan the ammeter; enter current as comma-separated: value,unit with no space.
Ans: 2.5,A
